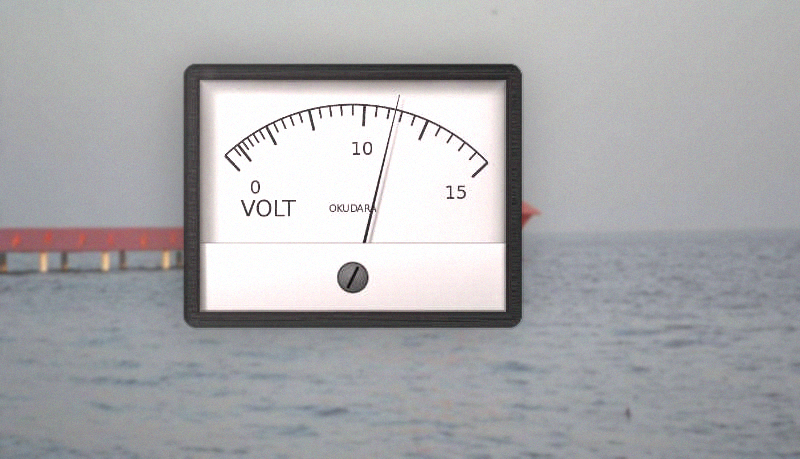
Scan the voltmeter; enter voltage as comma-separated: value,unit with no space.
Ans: 11.25,V
